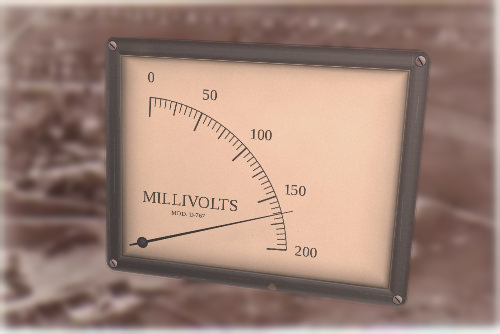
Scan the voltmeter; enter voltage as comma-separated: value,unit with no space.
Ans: 165,mV
